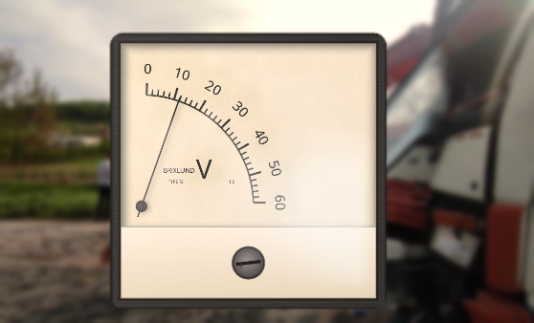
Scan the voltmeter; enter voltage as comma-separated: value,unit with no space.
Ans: 12,V
